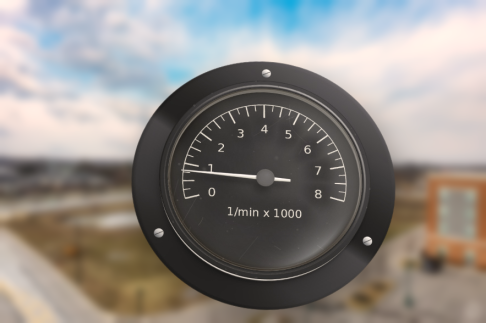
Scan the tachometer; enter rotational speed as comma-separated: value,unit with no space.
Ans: 750,rpm
